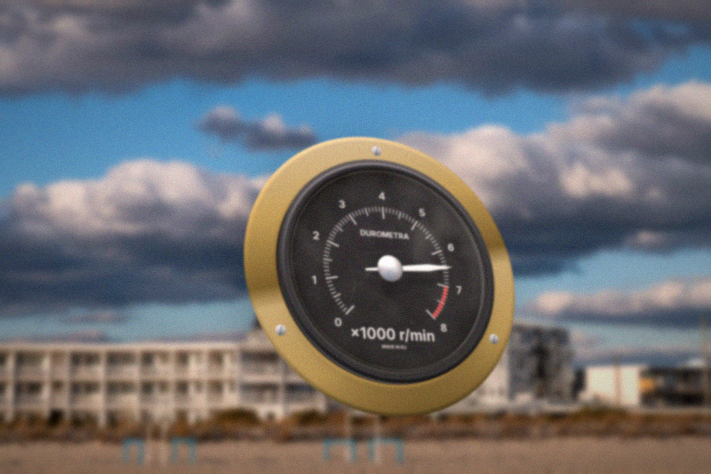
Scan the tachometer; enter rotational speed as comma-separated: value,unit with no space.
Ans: 6500,rpm
